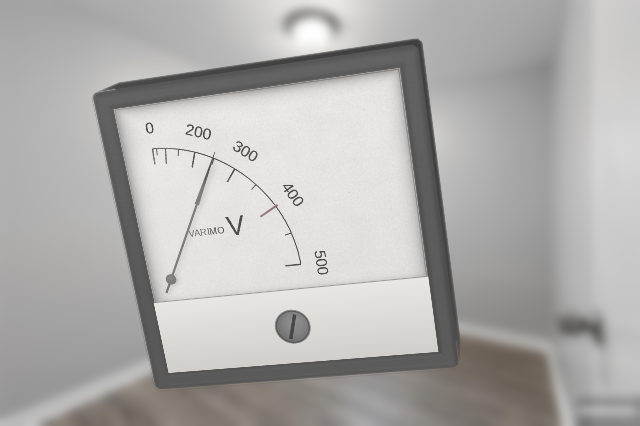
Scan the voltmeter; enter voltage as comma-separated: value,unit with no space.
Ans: 250,V
